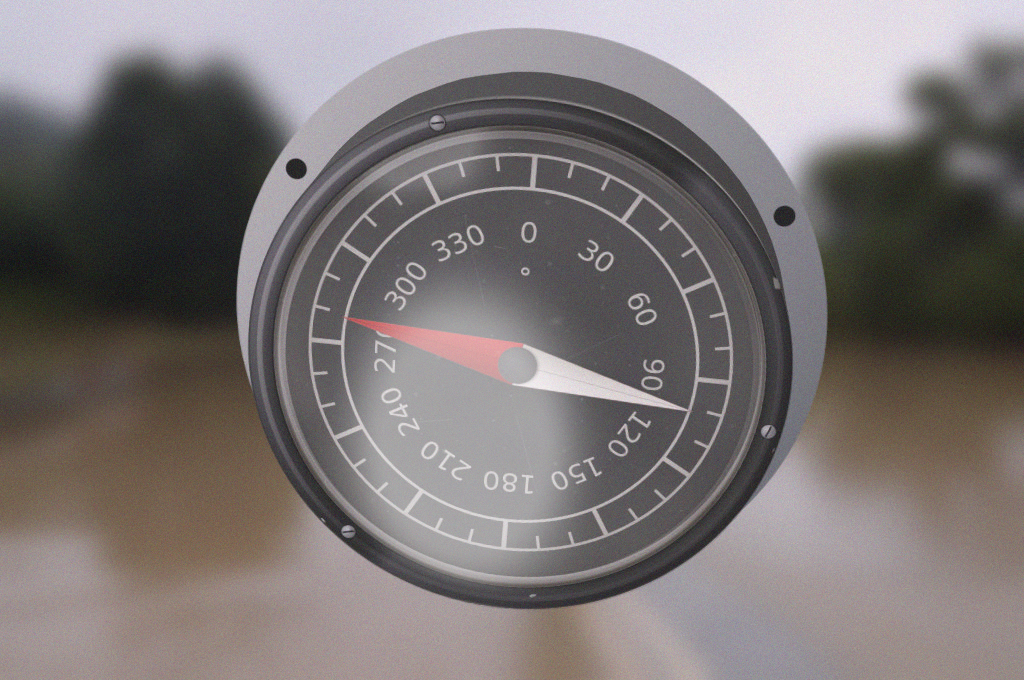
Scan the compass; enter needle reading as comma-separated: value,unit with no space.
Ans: 280,°
